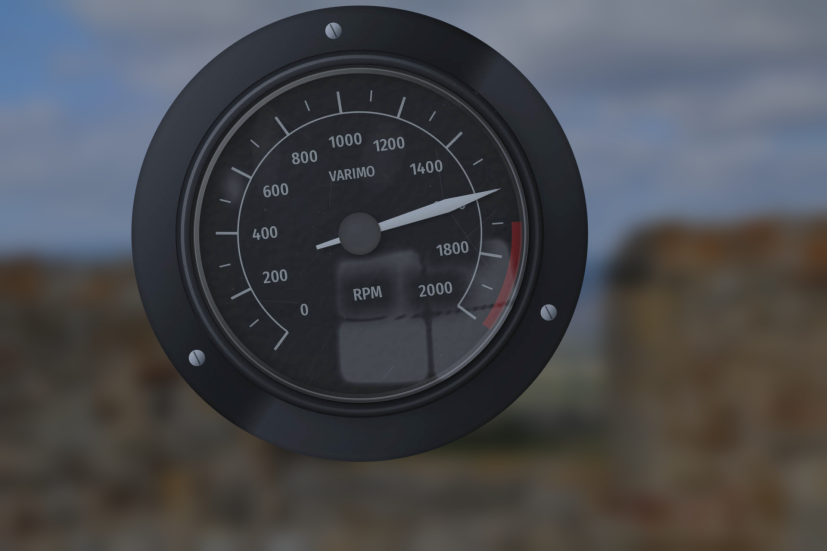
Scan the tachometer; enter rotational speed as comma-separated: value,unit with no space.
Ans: 1600,rpm
